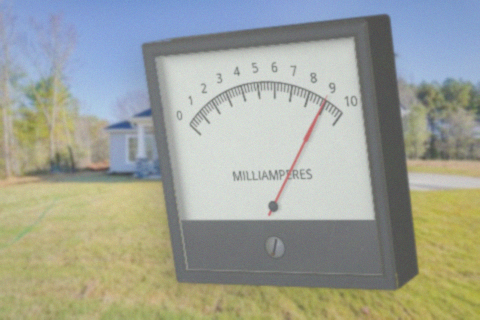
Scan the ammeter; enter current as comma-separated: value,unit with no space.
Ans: 9,mA
